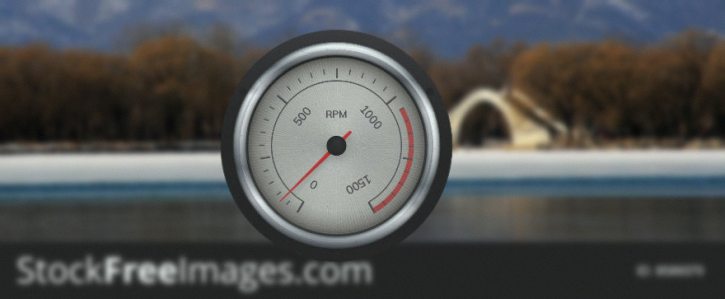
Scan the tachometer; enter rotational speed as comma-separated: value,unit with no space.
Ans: 75,rpm
